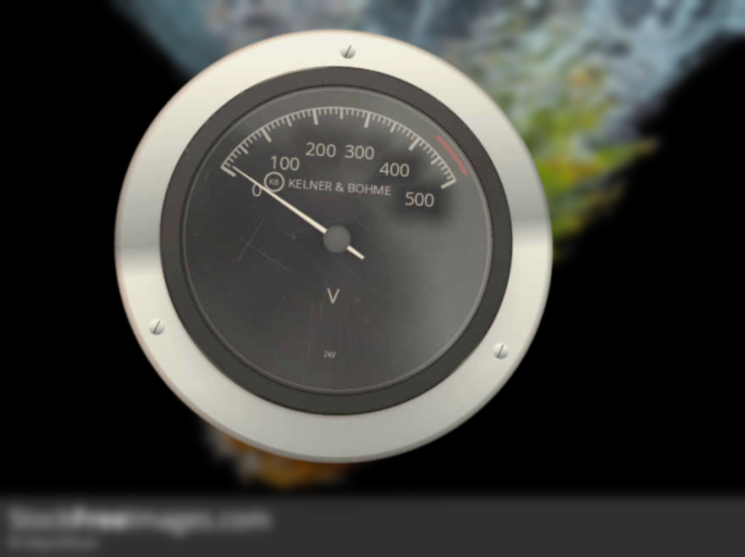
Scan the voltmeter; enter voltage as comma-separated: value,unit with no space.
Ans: 10,V
